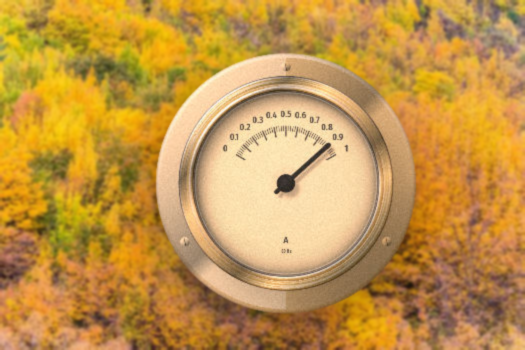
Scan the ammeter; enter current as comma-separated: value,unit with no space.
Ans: 0.9,A
